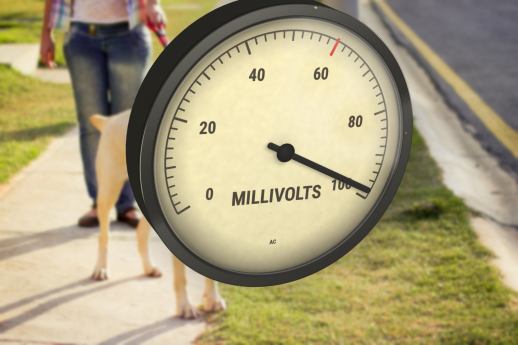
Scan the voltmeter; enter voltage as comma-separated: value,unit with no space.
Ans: 98,mV
